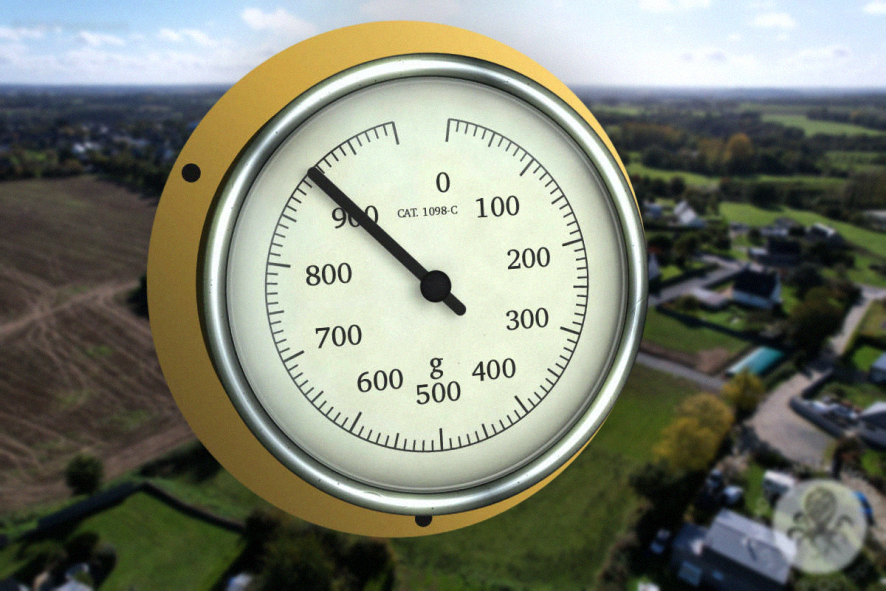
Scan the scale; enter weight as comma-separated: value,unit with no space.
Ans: 900,g
